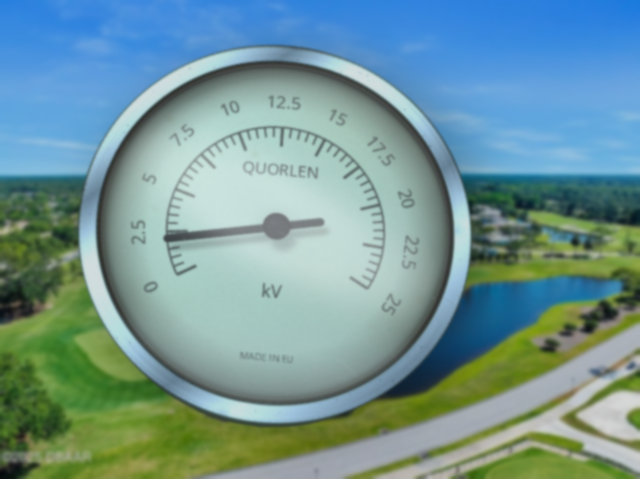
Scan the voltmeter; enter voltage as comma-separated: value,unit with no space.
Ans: 2,kV
